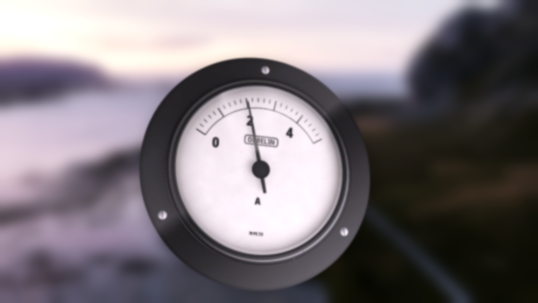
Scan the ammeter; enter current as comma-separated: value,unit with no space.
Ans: 2,A
